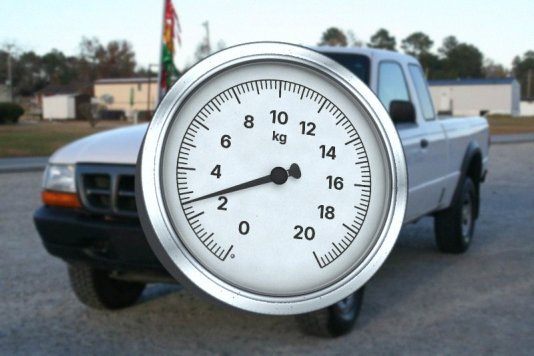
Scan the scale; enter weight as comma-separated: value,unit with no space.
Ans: 2.6,kg
